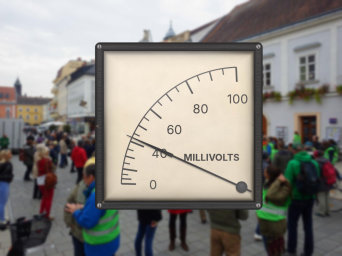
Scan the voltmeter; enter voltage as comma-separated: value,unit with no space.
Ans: 42.5,mV
